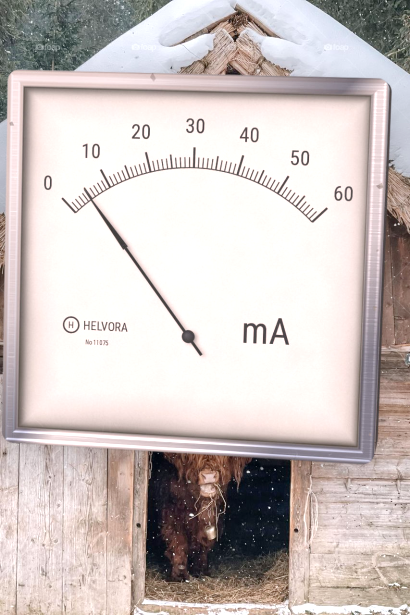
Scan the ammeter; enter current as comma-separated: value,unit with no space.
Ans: 5,mA
